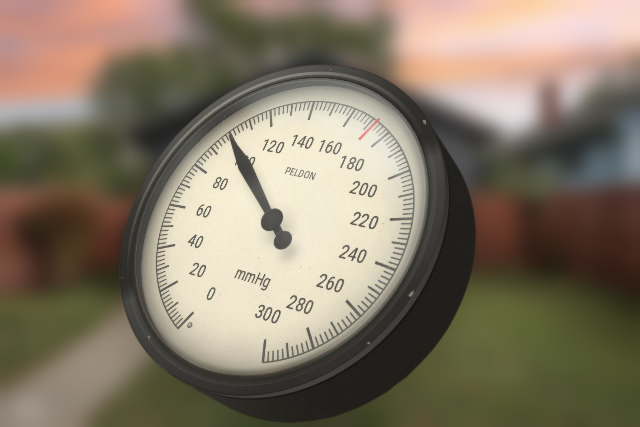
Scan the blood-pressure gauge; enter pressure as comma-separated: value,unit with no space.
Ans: 100,mmHg
